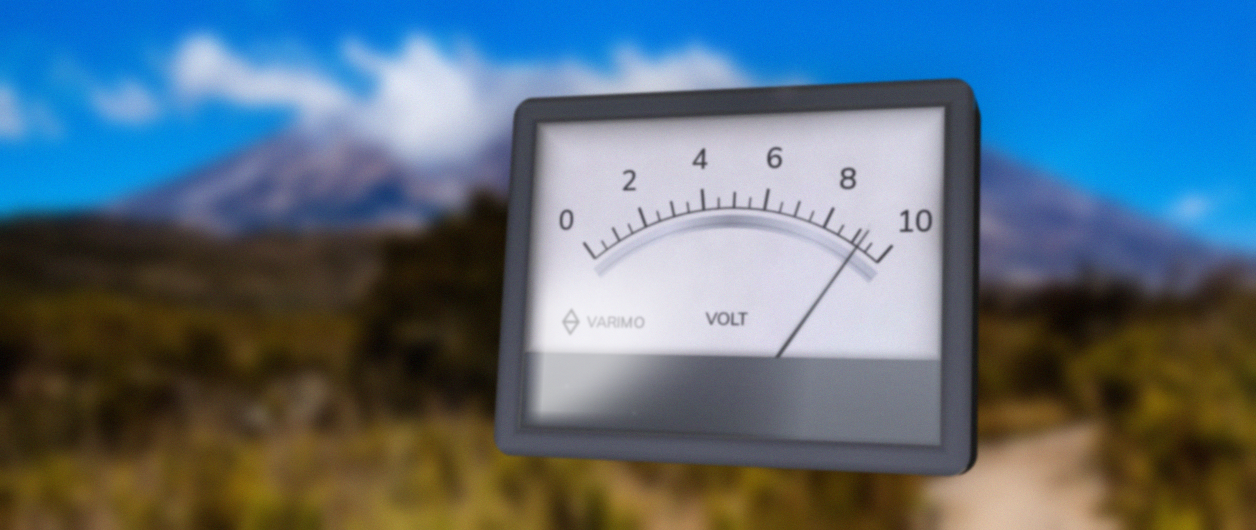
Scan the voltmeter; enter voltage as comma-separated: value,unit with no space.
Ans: 9.25,V
